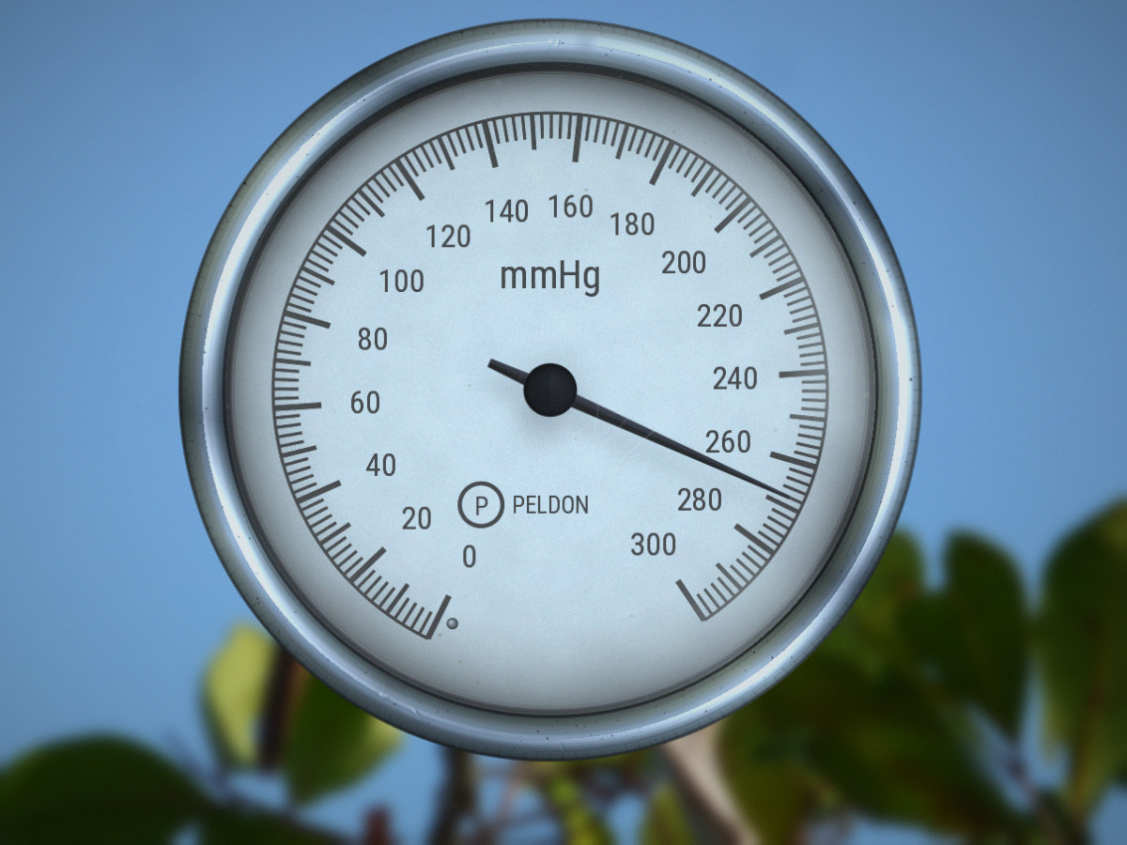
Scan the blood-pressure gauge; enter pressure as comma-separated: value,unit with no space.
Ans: 268,mmHg
